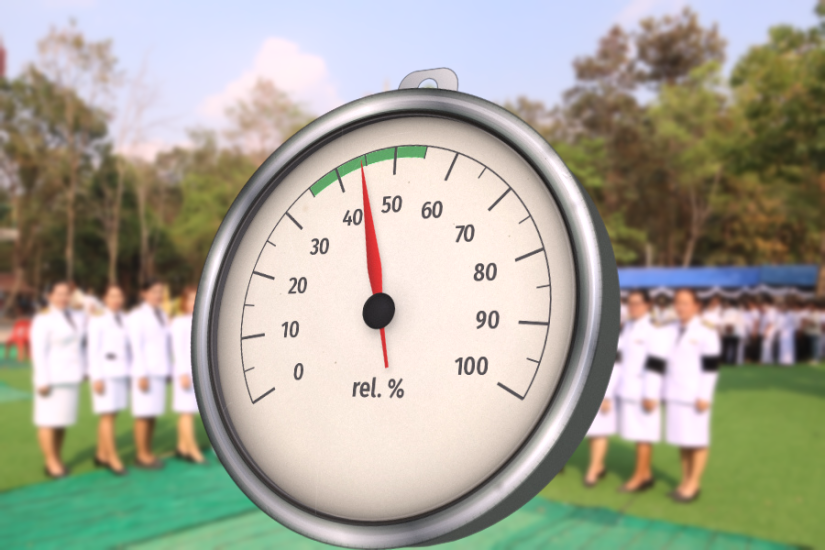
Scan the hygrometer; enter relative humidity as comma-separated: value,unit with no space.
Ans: 45,%
